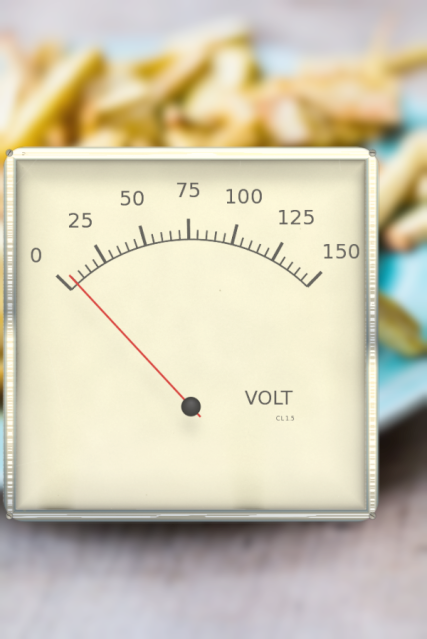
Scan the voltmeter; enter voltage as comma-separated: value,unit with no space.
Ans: 5,V
